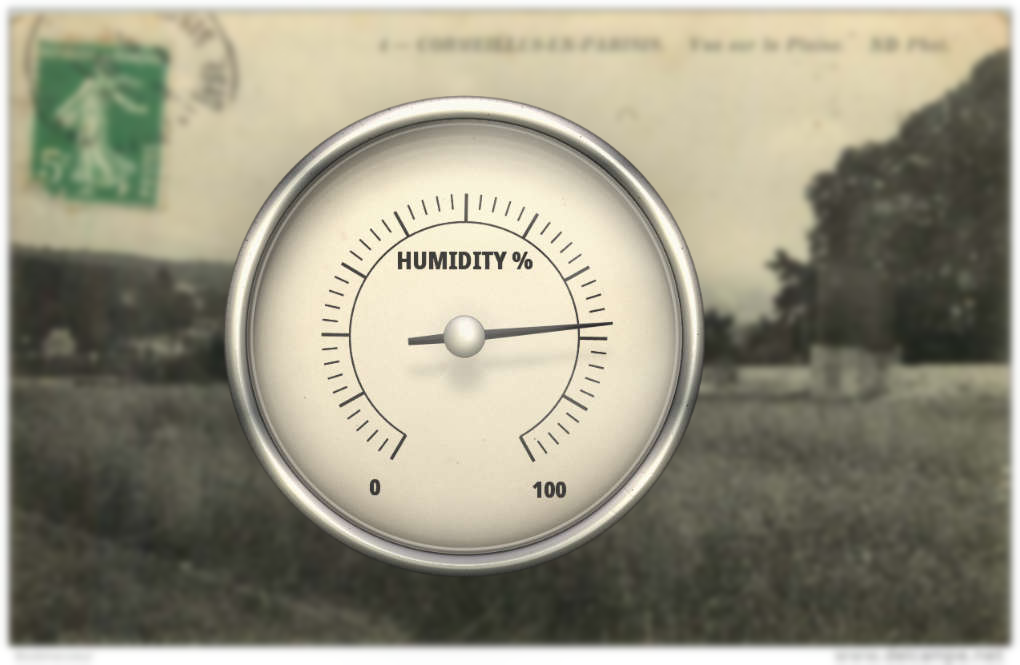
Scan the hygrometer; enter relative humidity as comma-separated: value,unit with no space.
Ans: 78,%
